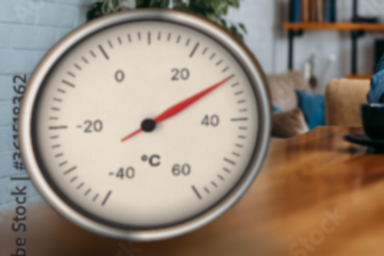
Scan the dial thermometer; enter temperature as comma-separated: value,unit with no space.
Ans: 30,°C
